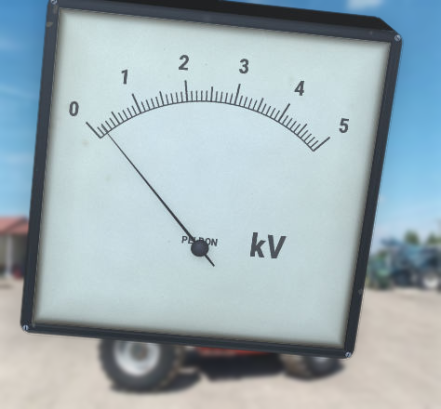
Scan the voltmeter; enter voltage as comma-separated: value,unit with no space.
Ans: 0.2,kV
